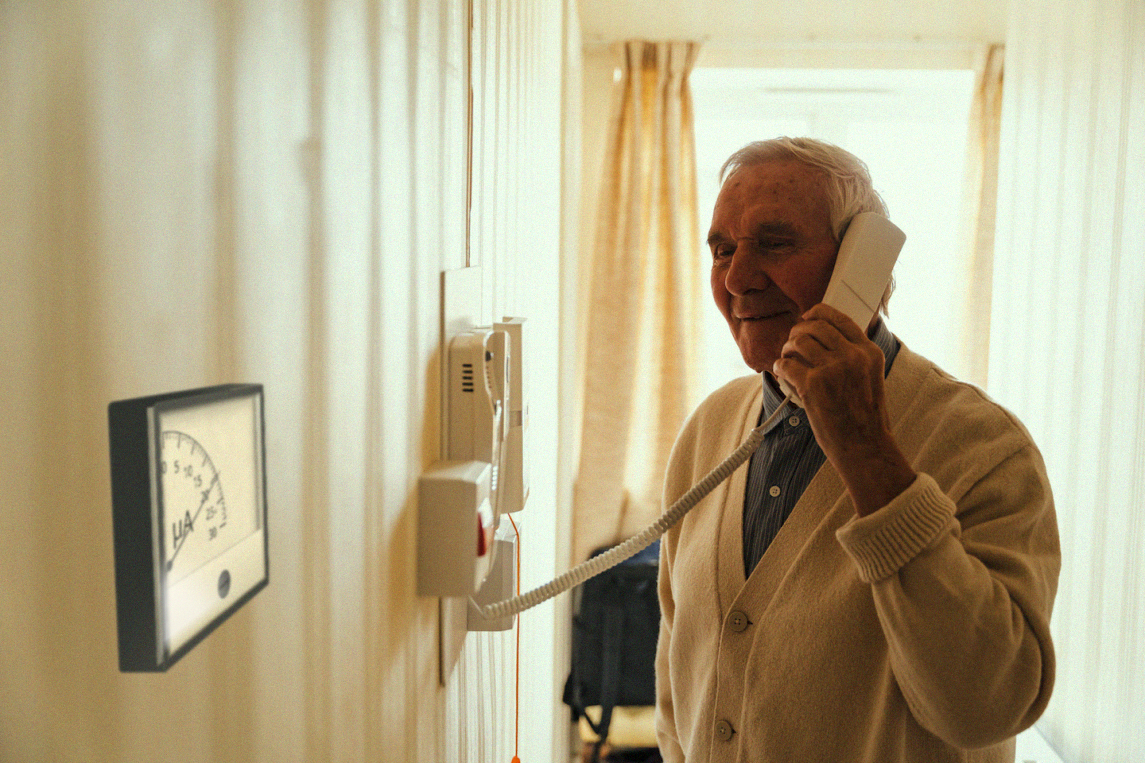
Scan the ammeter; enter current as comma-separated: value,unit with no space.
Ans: 20,µA
